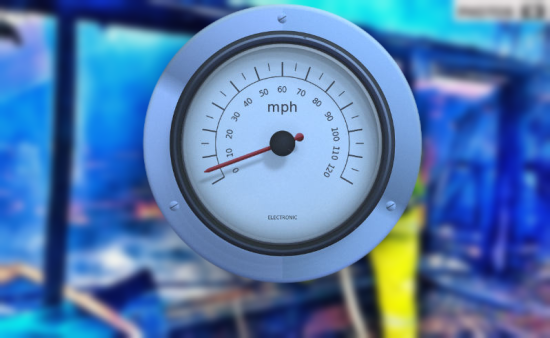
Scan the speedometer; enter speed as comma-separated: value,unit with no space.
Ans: 5,mph
